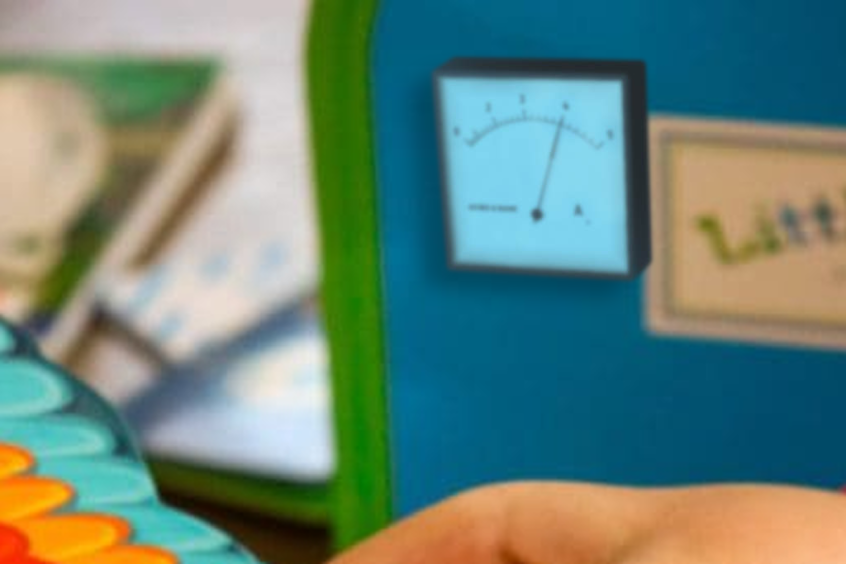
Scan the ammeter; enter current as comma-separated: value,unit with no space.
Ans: 4,A
